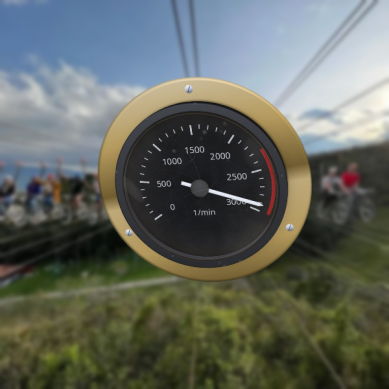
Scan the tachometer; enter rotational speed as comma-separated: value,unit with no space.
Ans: 2900,rpm
